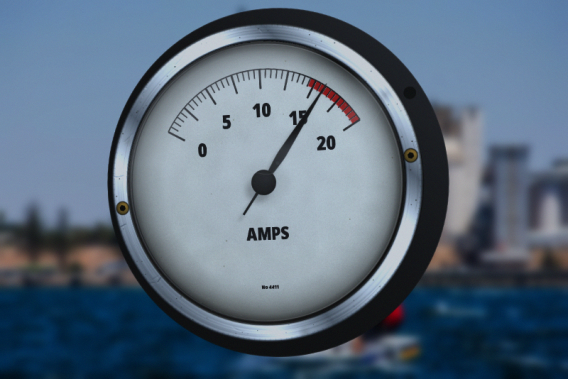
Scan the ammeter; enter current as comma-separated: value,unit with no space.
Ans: 16,A
